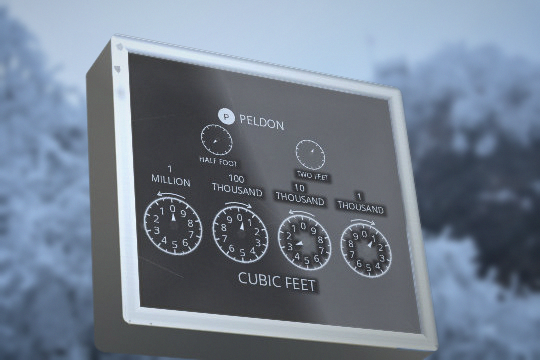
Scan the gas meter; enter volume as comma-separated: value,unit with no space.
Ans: 3100,ft³
